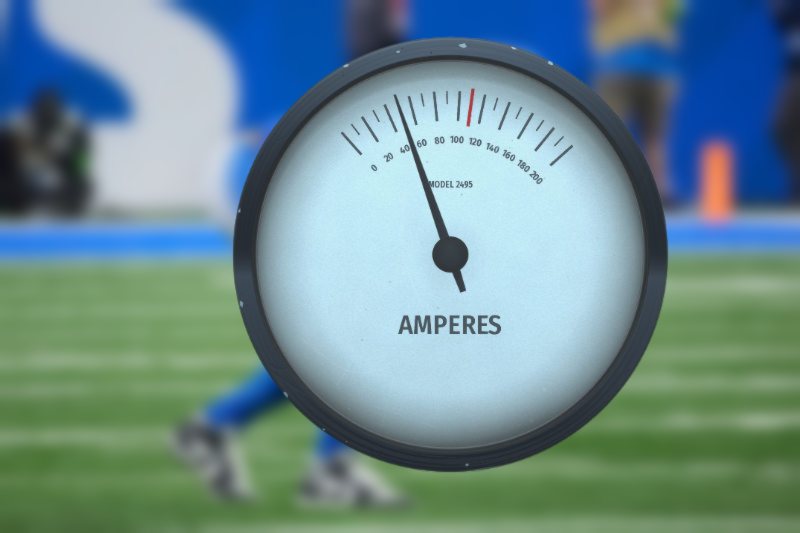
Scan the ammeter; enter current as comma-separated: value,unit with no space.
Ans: 50,A
